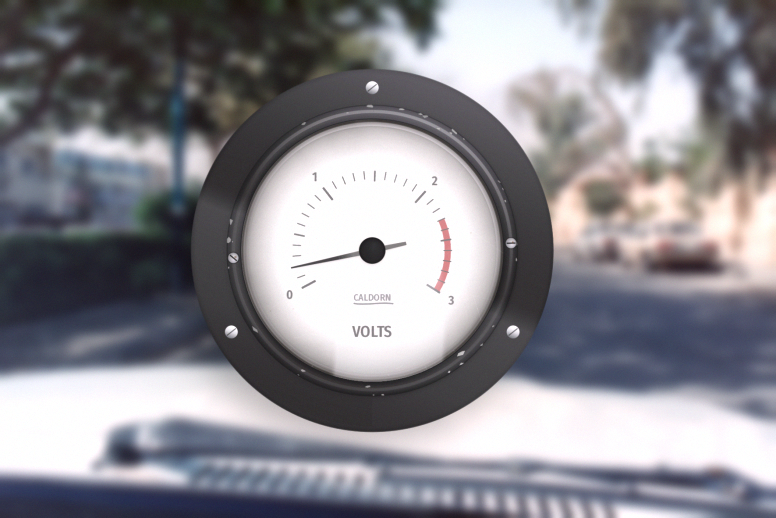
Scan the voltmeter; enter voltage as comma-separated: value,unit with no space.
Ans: 0.2,V
